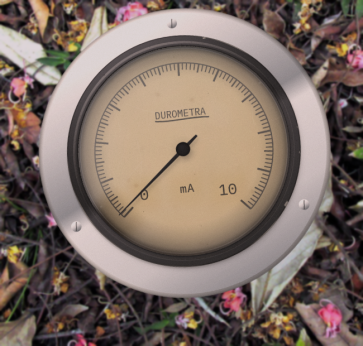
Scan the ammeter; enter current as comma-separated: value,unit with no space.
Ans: 0.1,mA
